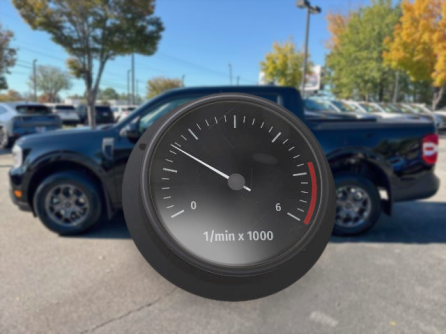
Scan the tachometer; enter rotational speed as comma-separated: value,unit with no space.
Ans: 1500,rpm
